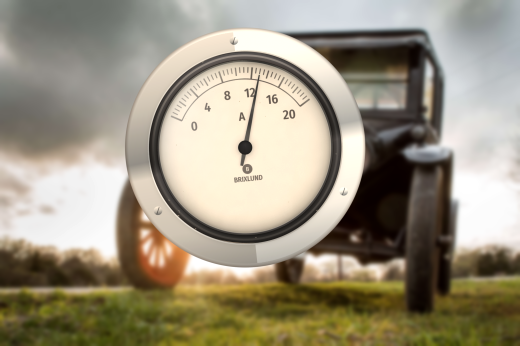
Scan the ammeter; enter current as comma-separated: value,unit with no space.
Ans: 13,A
